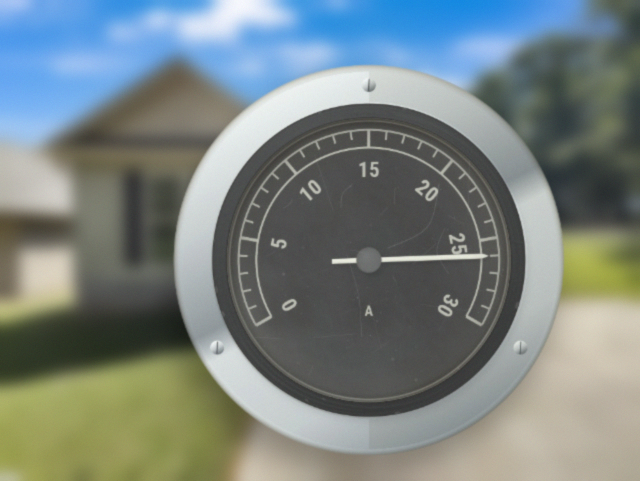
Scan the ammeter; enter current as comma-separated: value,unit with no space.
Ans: 26,A
